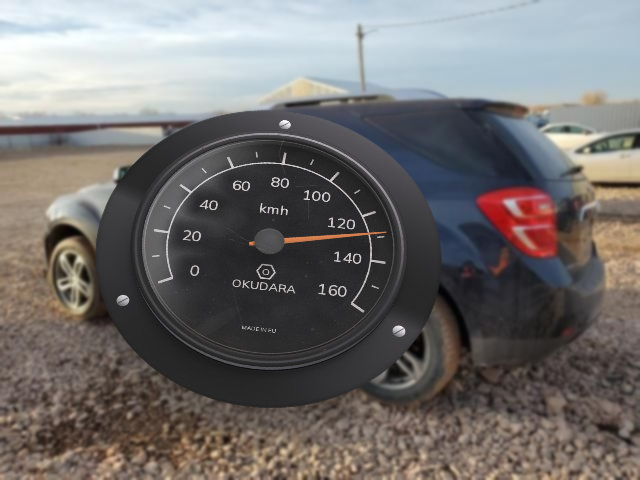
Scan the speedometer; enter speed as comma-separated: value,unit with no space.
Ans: 130,km/h
